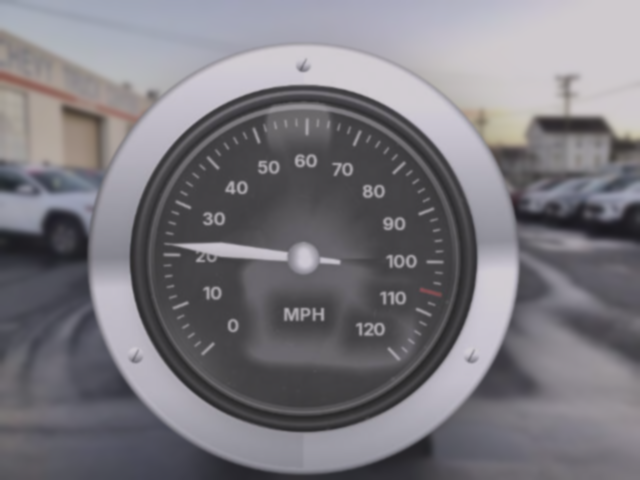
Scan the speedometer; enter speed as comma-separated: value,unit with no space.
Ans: 22,mph
